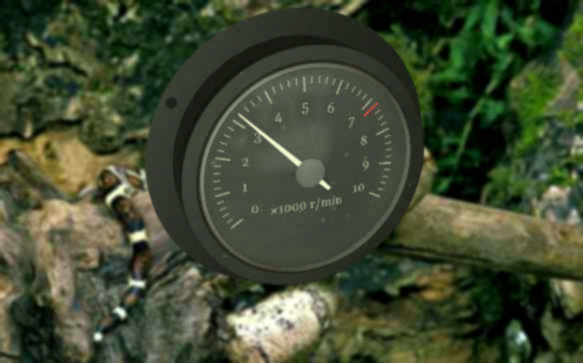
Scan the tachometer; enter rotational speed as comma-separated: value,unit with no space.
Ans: 3200,rpm
